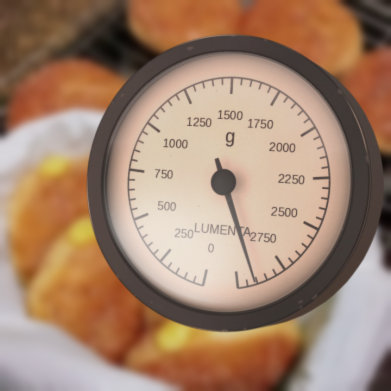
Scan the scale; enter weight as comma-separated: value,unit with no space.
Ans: 2900,g
